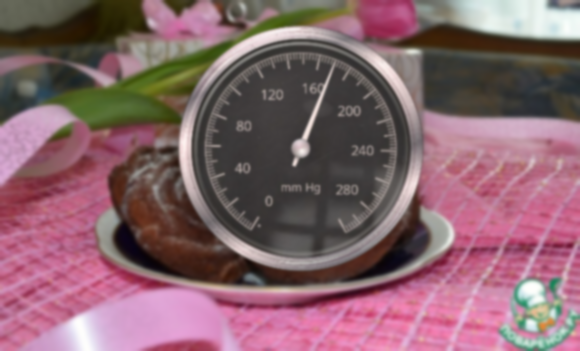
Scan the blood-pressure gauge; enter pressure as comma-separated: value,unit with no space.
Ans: 170,mmHg
